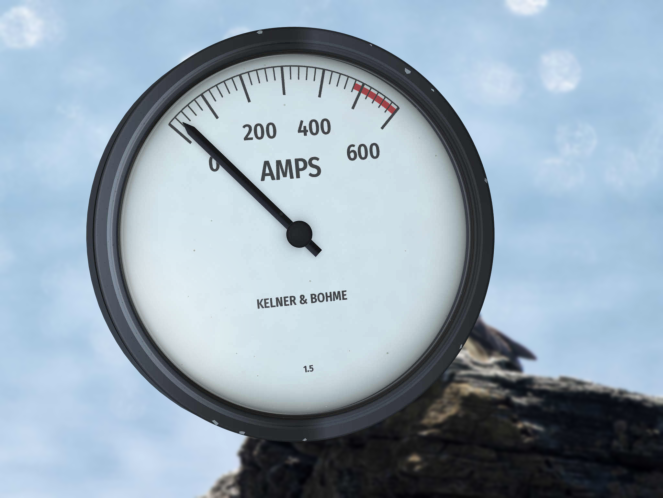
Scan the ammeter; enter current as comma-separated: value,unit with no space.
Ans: 20,A
